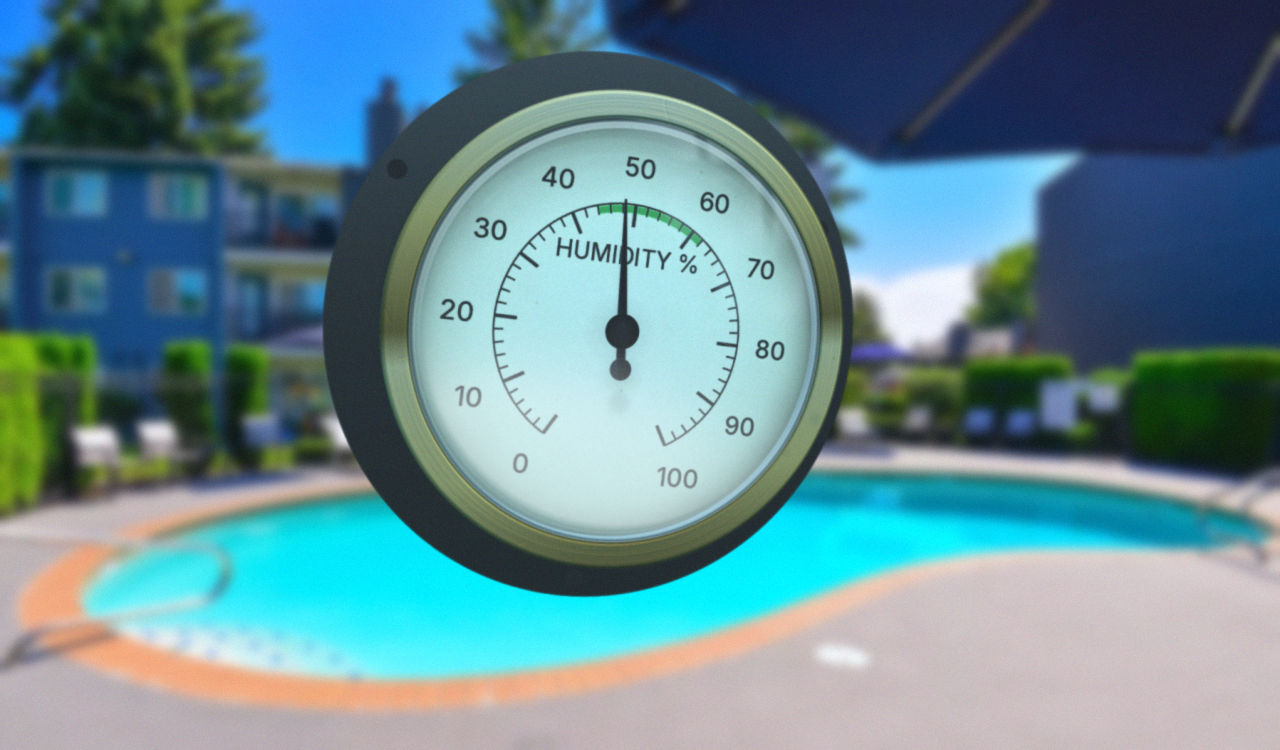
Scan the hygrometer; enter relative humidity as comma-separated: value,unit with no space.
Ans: 48,%
